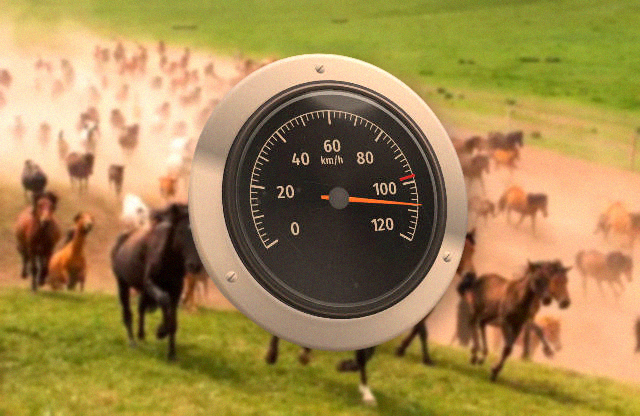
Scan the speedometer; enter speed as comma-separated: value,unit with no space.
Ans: 108,km/h
